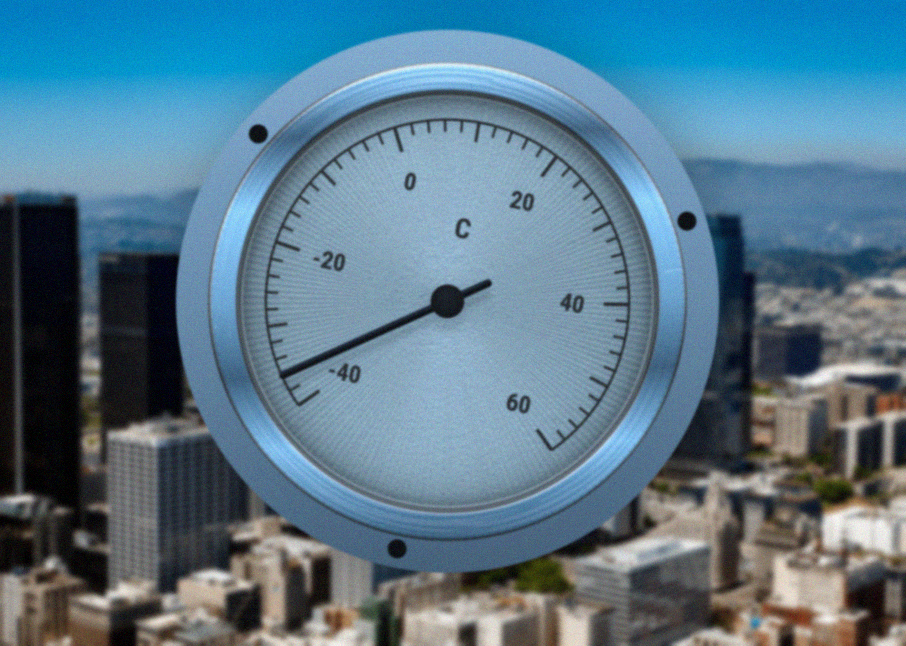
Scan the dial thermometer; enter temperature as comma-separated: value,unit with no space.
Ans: -36,°C
